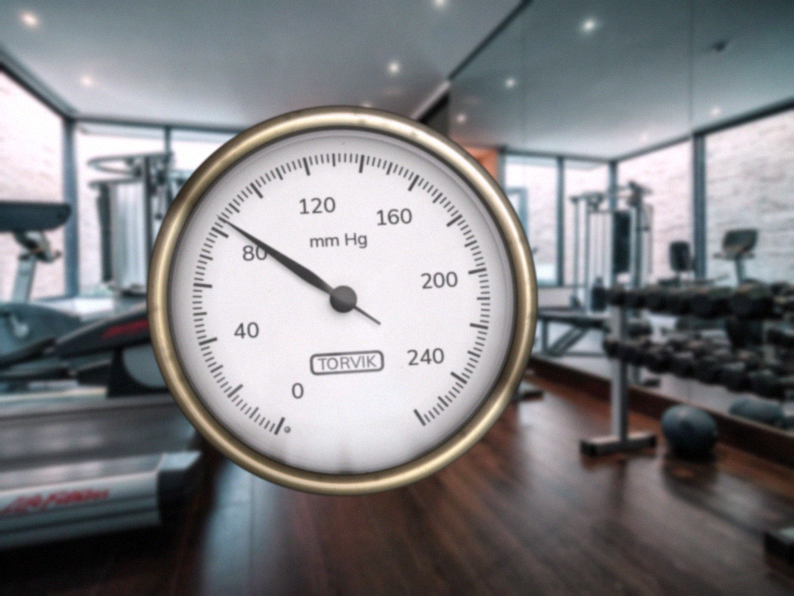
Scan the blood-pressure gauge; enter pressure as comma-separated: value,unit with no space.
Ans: 84,mmHg
